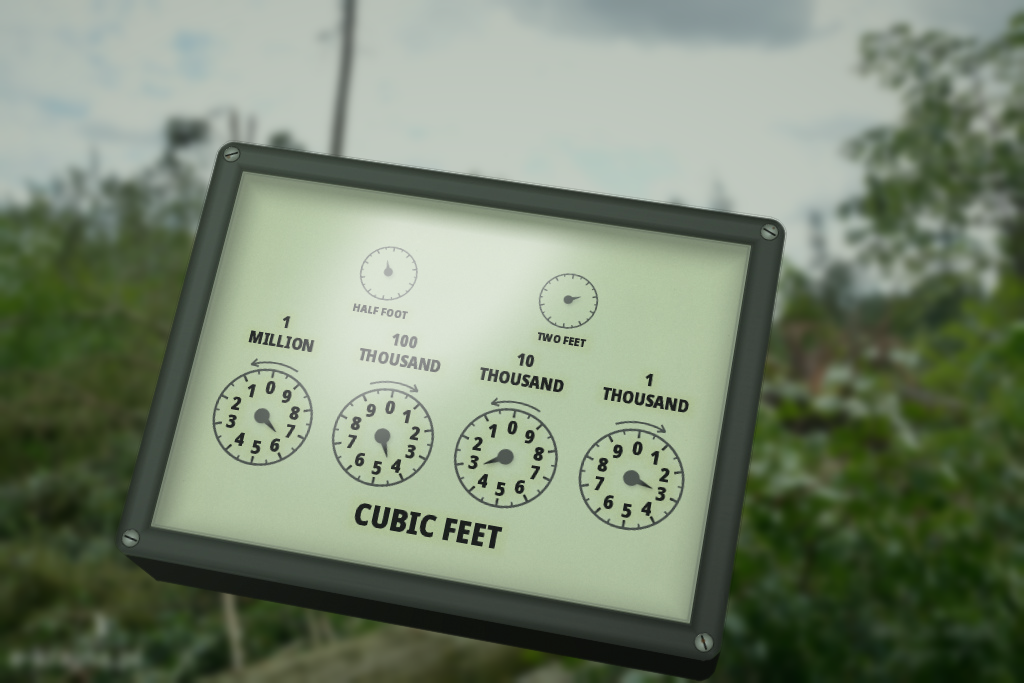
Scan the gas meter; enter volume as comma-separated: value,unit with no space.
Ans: 643300,ft³
